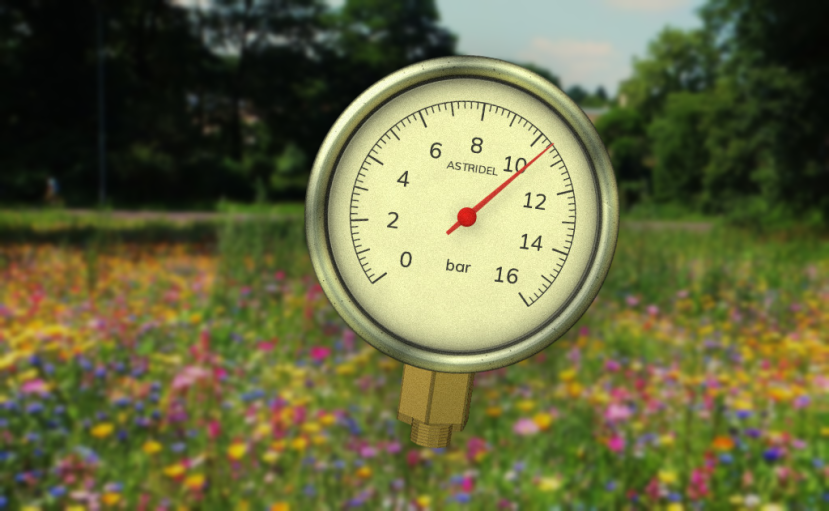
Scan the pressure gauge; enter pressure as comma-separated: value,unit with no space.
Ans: 10.4,bar
